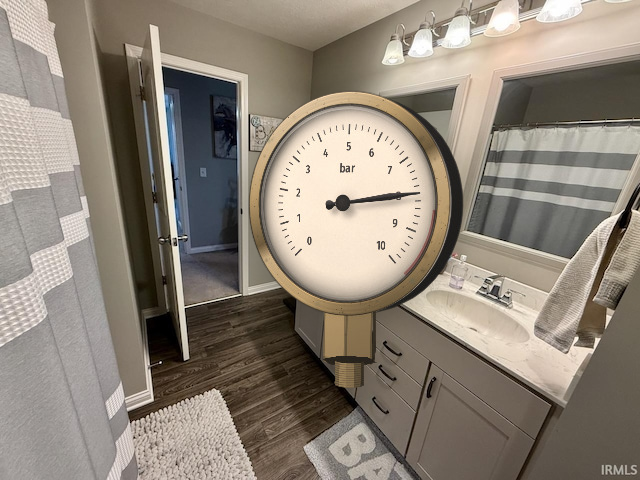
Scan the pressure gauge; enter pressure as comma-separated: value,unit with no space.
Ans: 8,bar
